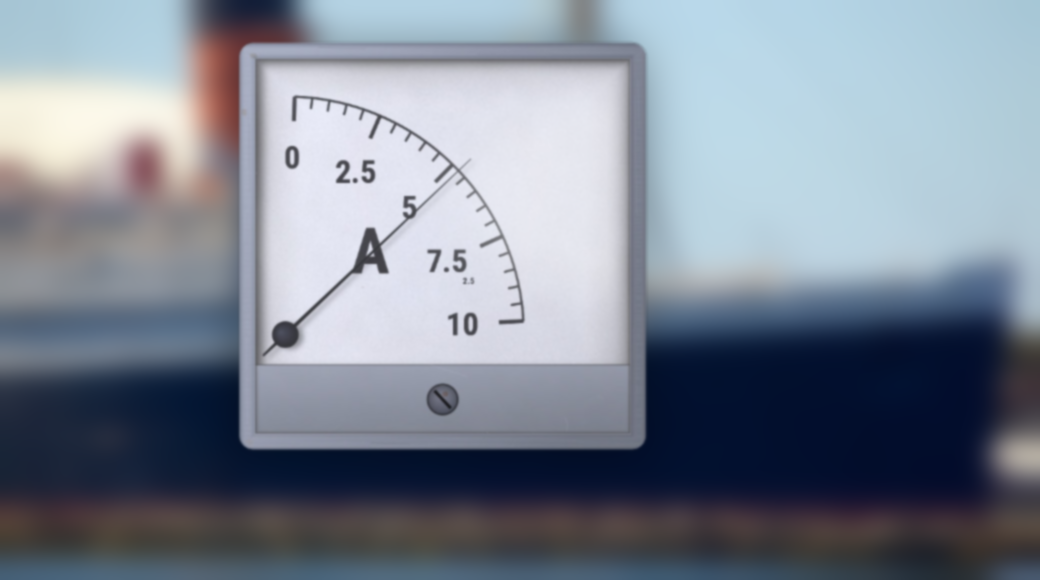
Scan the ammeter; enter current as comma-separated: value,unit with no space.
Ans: 5.25,A
